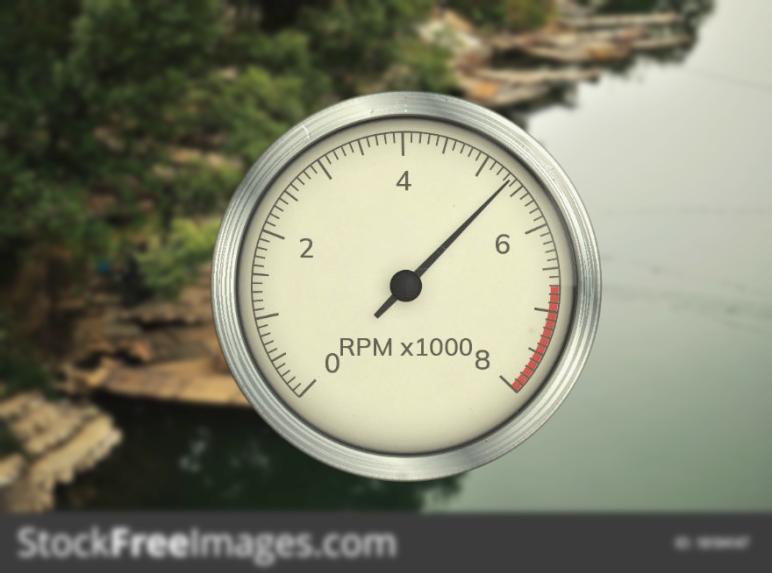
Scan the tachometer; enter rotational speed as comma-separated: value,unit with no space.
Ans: 5350,rpm
